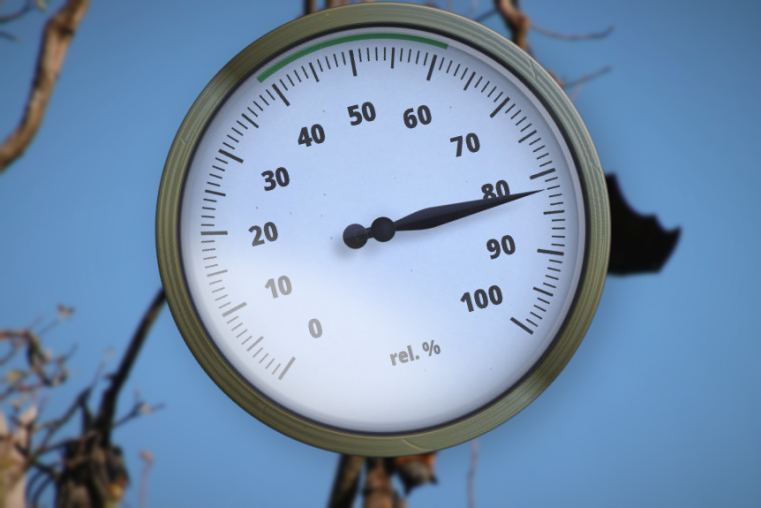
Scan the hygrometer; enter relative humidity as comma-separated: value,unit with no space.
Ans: 82,%
